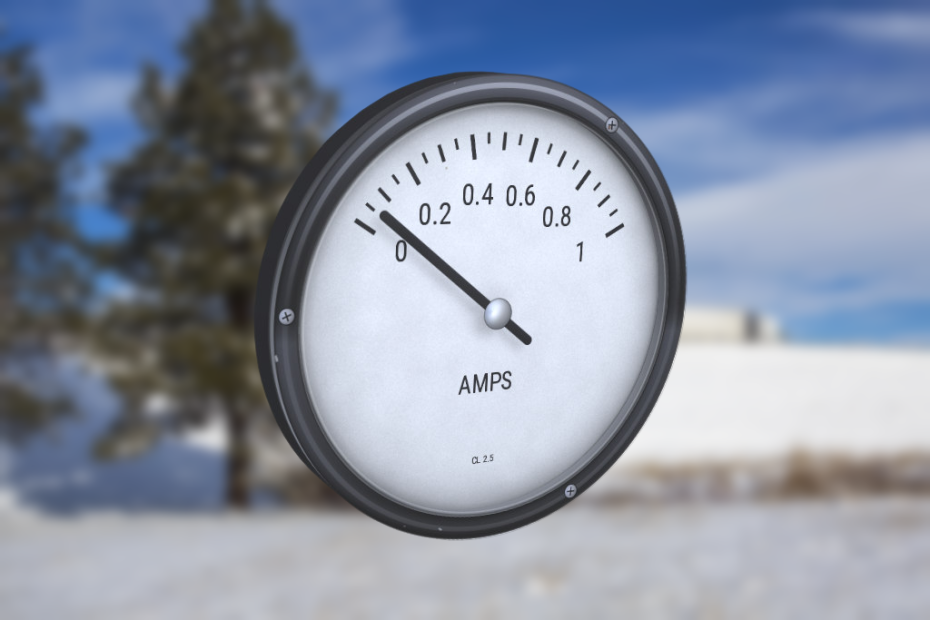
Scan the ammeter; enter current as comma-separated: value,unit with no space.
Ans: 0.05,A
